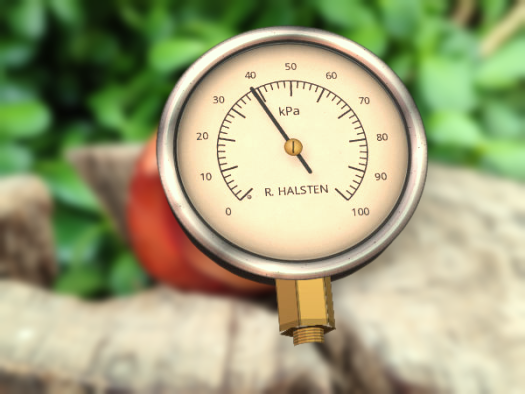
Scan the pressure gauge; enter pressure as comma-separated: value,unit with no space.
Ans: 38,kPa
